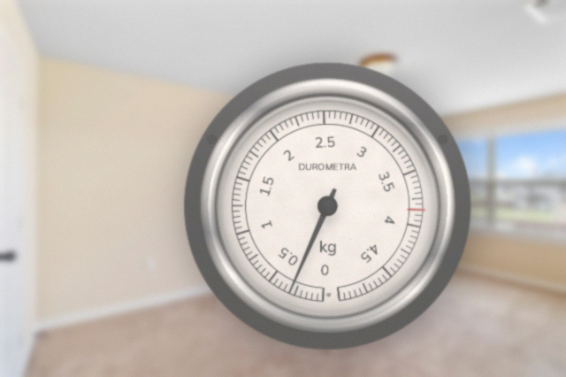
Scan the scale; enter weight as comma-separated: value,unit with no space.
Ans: 0.3,kg
